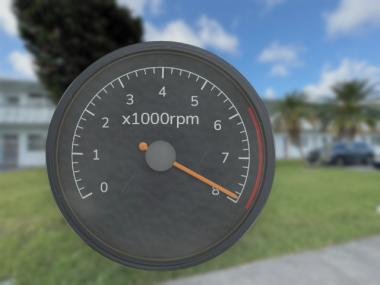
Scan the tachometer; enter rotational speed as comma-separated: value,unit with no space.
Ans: 7900,rpm
